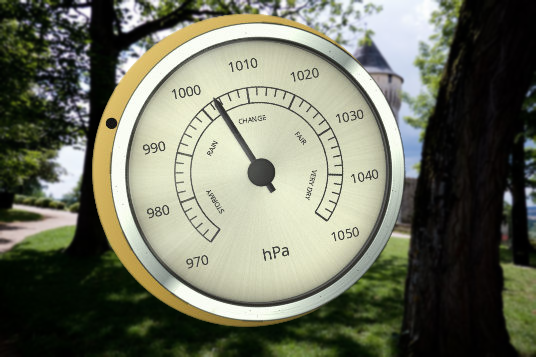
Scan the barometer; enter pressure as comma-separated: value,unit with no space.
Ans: 1003,hPa
